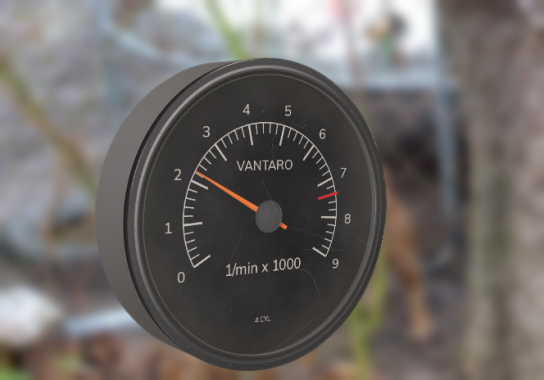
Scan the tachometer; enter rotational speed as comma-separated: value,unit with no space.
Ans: 2200,rpm
